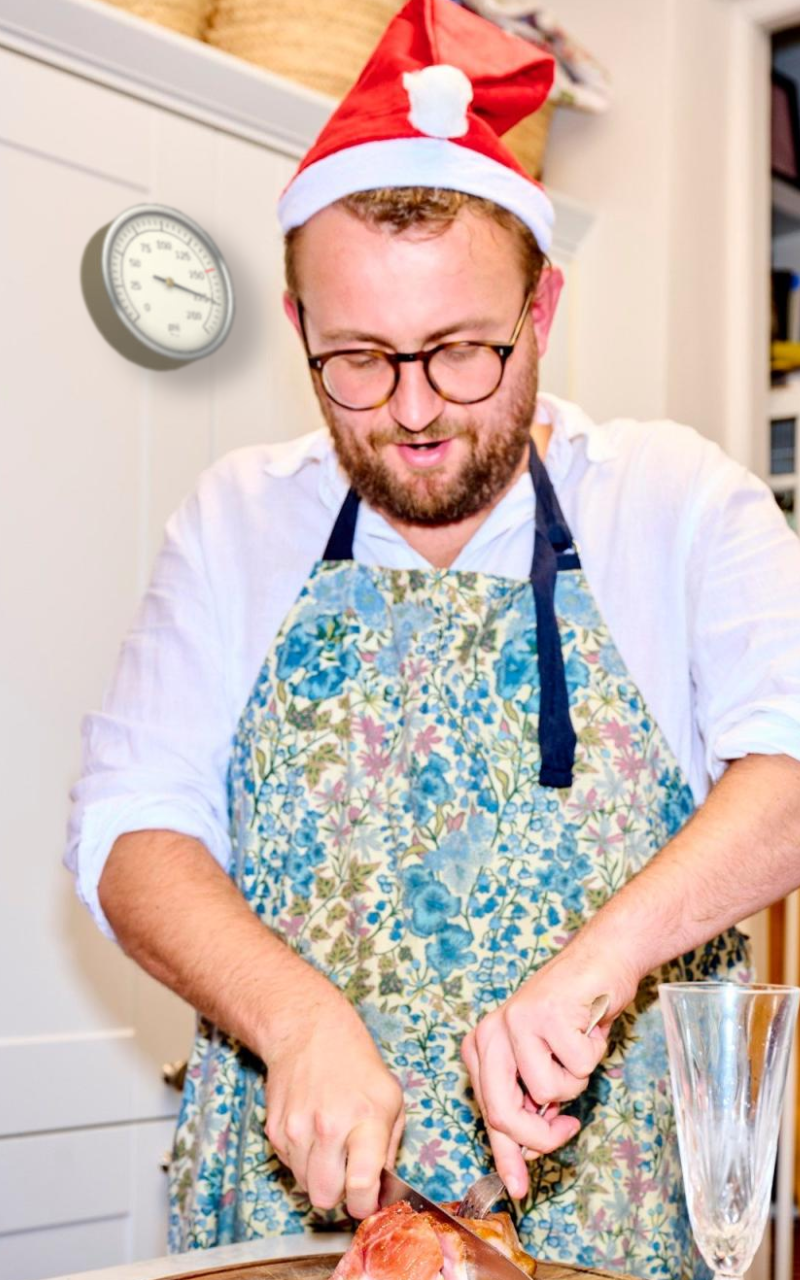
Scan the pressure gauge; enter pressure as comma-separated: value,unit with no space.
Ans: 175,psi
